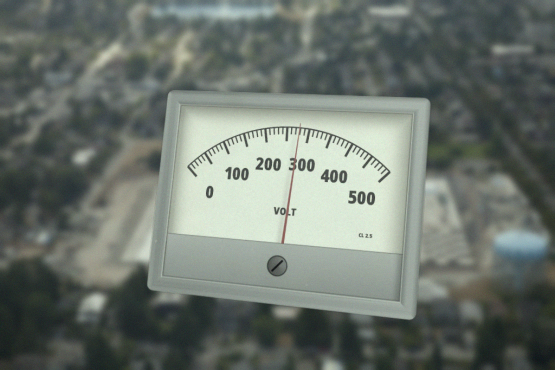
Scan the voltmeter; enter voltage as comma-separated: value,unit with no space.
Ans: 280,V
